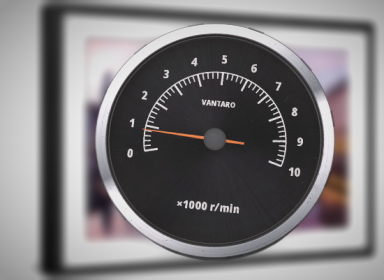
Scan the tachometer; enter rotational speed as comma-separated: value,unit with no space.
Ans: 800,rpm
